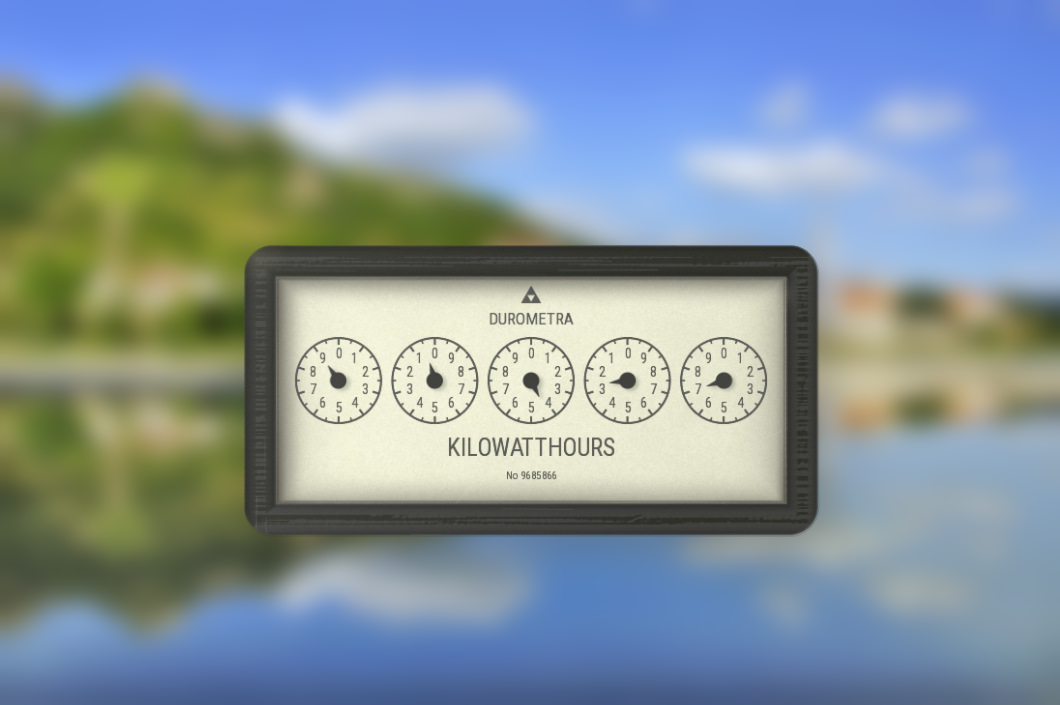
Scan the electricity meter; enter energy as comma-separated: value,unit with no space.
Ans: 90427,kWh
